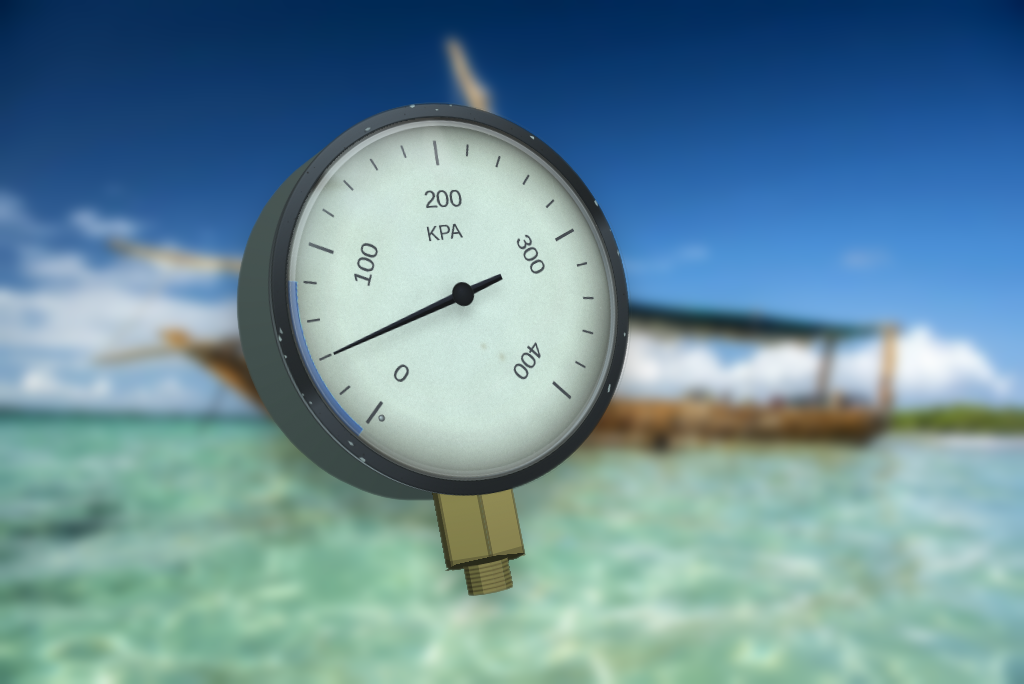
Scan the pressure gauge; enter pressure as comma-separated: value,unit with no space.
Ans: 40,kPa
